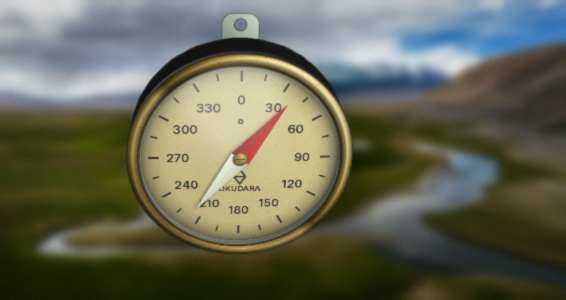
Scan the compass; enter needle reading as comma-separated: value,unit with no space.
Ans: 37.5,°
